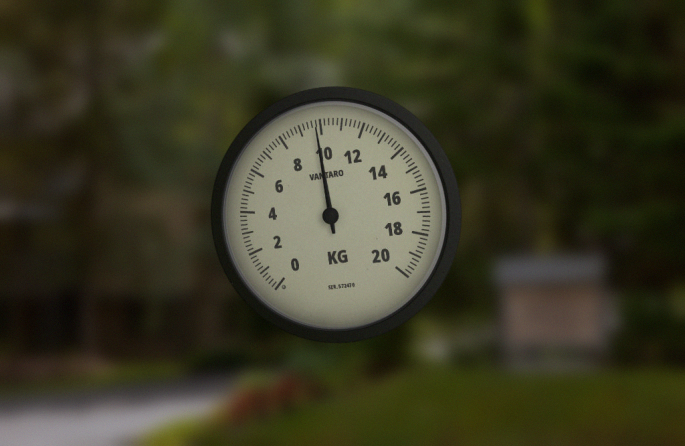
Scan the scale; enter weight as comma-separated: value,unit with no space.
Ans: 9.8,kg
